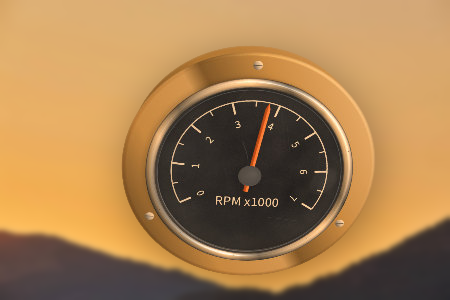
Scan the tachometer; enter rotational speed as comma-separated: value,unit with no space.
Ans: 3750,rpm
